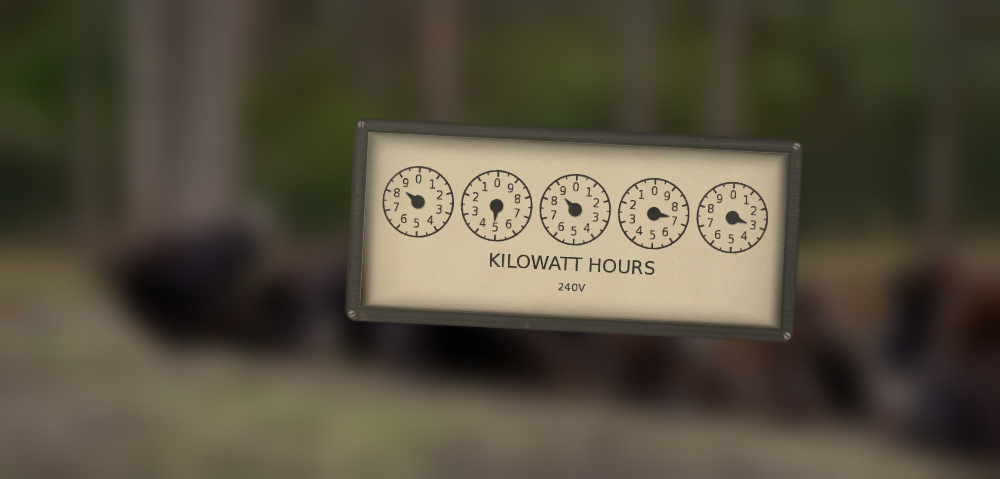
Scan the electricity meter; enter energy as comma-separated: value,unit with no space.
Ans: 84873,kWh
